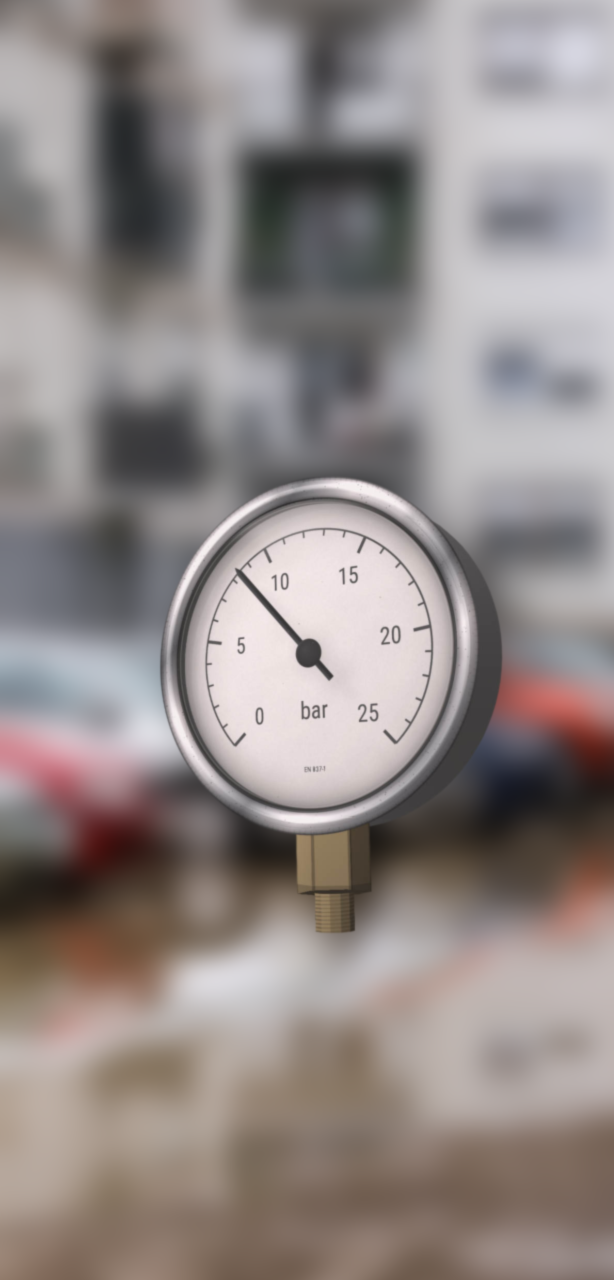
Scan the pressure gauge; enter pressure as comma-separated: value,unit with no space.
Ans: 8.5,bar
